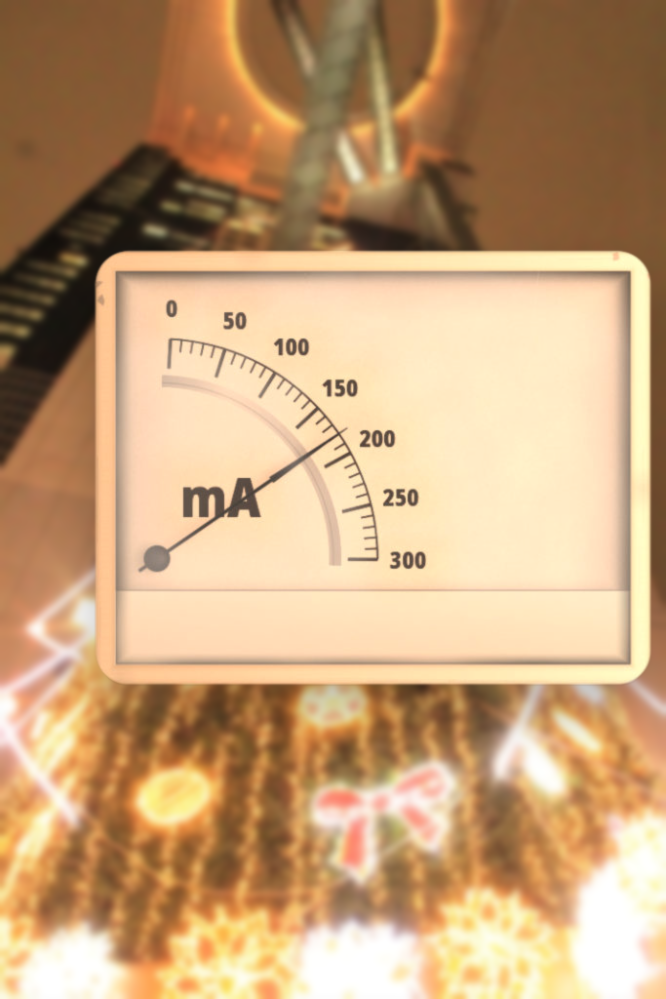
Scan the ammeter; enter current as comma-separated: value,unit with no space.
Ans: 180,mA
